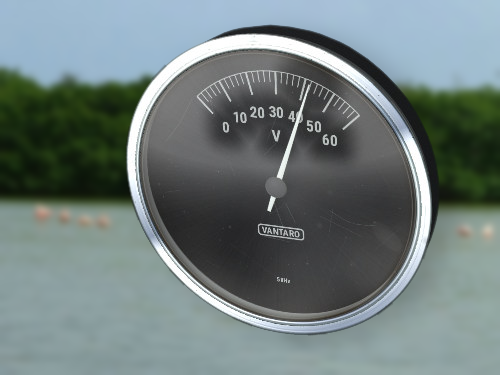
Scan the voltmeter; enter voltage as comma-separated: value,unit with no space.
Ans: 42,V
